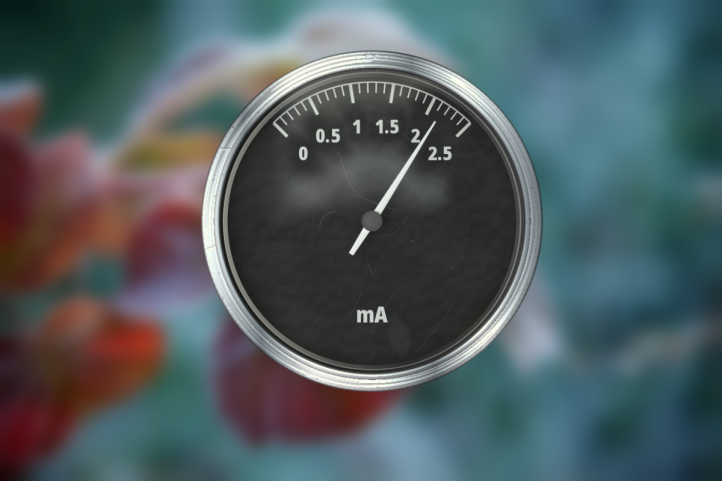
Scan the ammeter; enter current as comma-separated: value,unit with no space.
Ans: 2.15,mA
